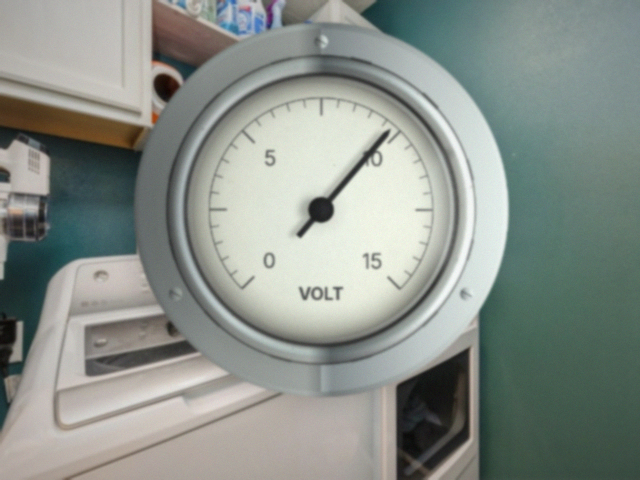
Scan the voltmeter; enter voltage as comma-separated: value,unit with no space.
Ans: 9.75,V
